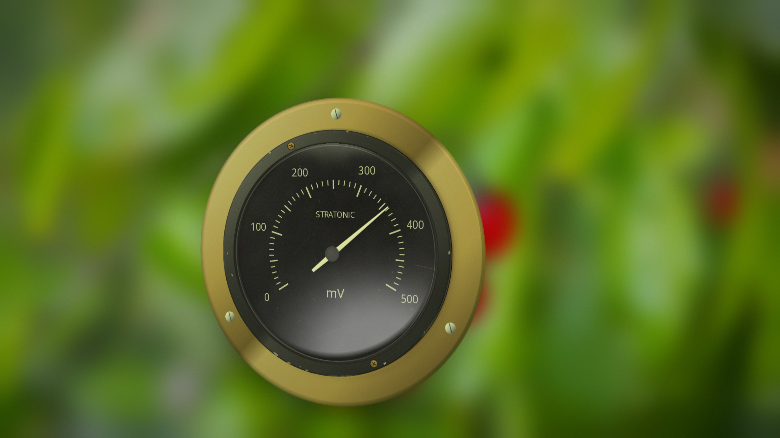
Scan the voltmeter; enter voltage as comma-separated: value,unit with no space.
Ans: 360,mV
